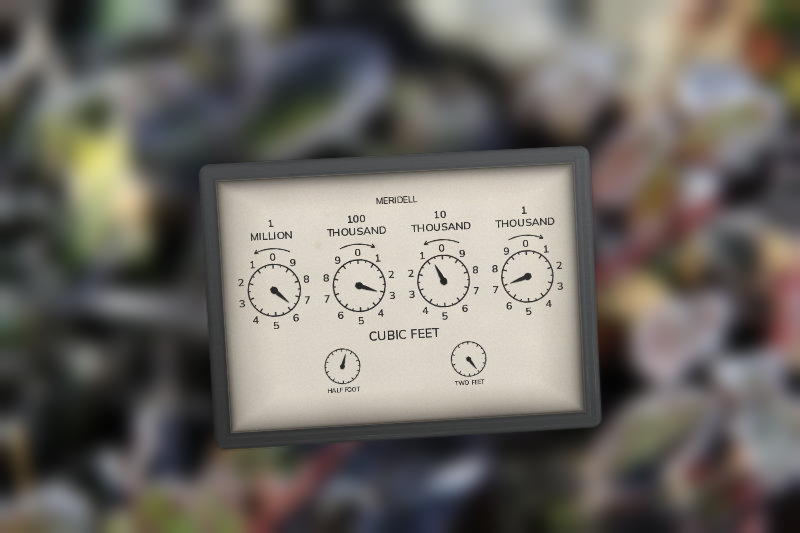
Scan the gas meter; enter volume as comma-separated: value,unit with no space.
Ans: 630700,ft³
